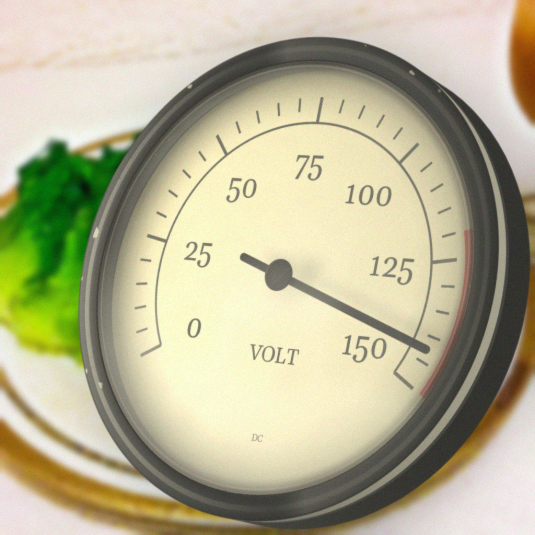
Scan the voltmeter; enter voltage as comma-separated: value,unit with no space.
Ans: 142.5,V
